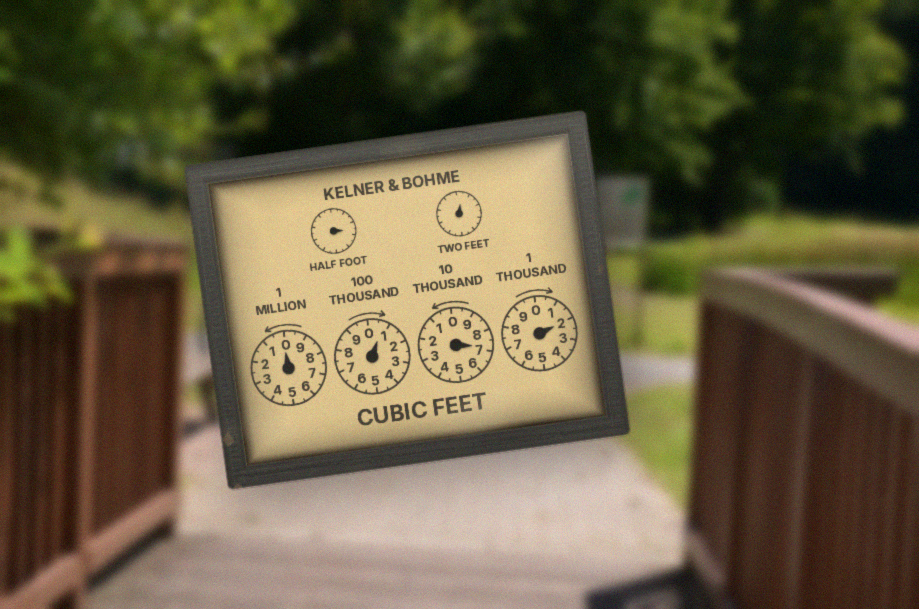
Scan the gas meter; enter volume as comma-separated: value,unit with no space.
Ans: 7200,ft³
